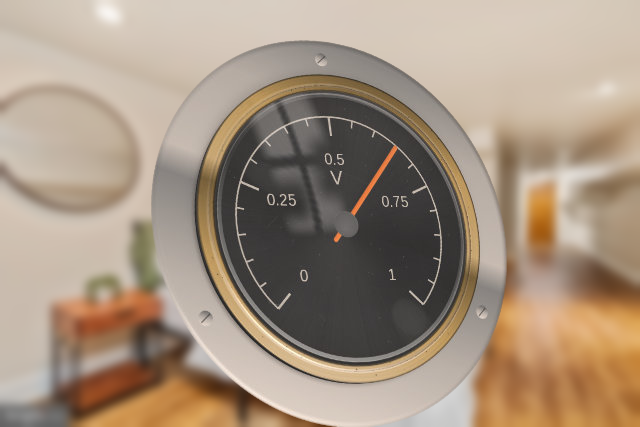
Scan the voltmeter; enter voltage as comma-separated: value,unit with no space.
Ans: 0.65,V
